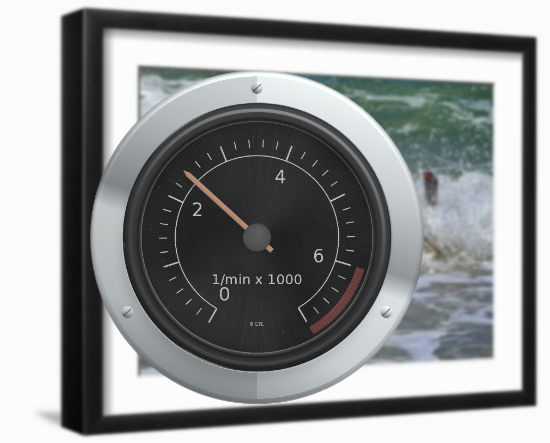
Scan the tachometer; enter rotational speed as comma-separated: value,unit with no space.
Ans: 2400,rpm
